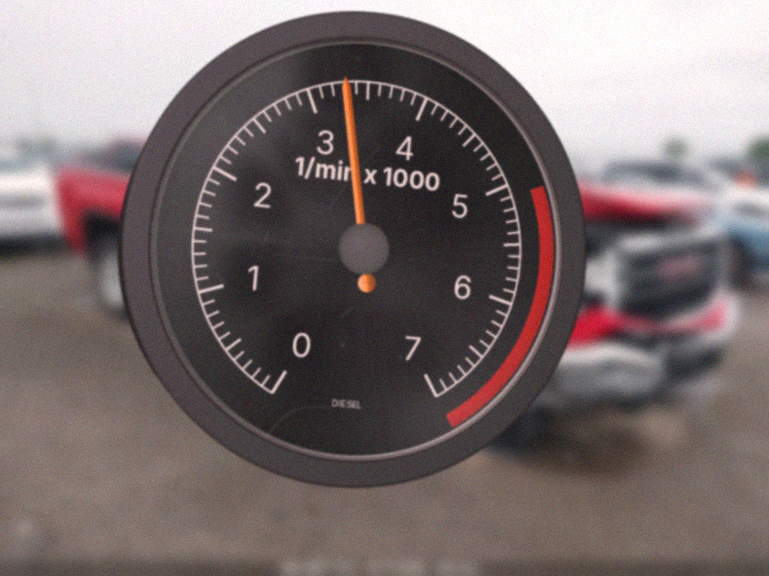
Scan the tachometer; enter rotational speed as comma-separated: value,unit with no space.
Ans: 3300,rpm
